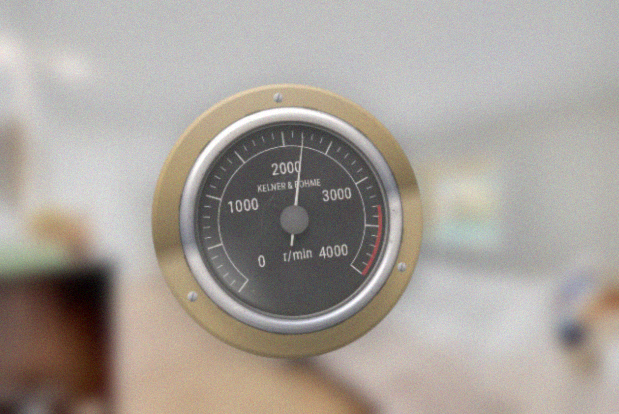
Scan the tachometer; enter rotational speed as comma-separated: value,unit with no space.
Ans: 2200,rpm
